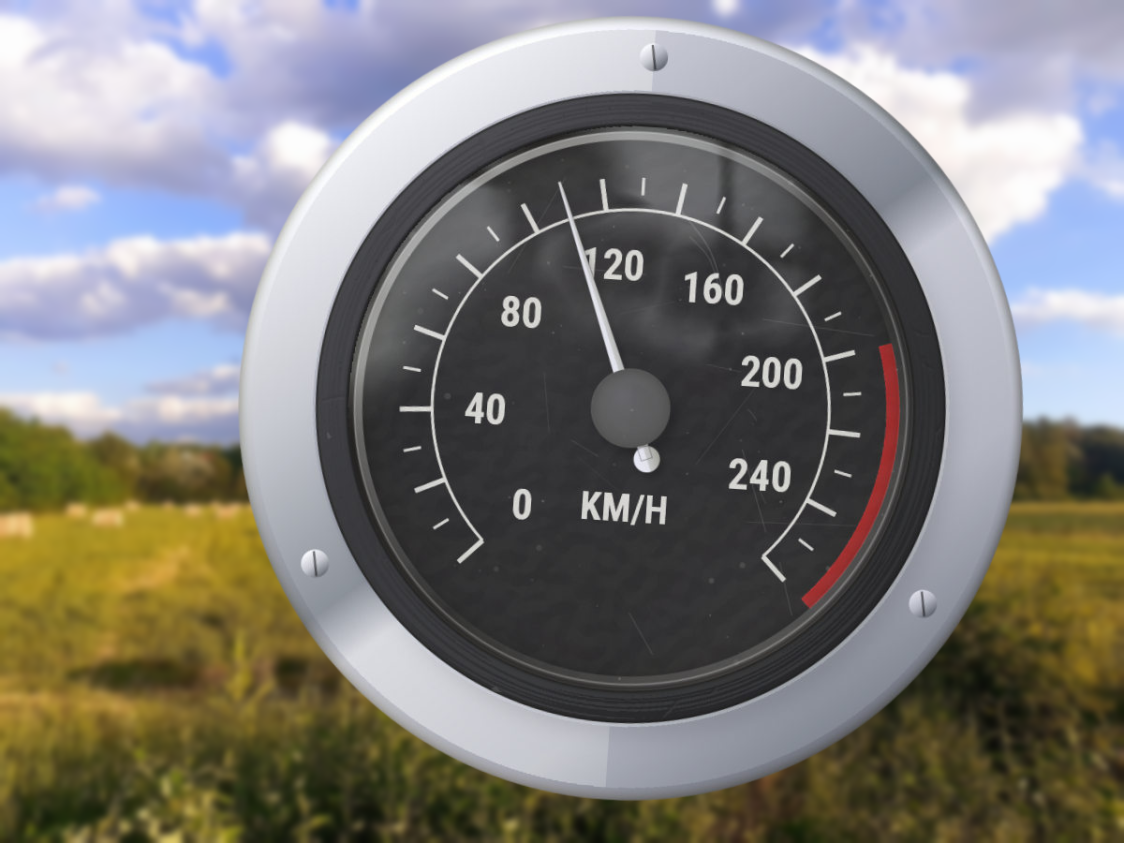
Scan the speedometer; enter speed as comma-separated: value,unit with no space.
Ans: 110,km/h
